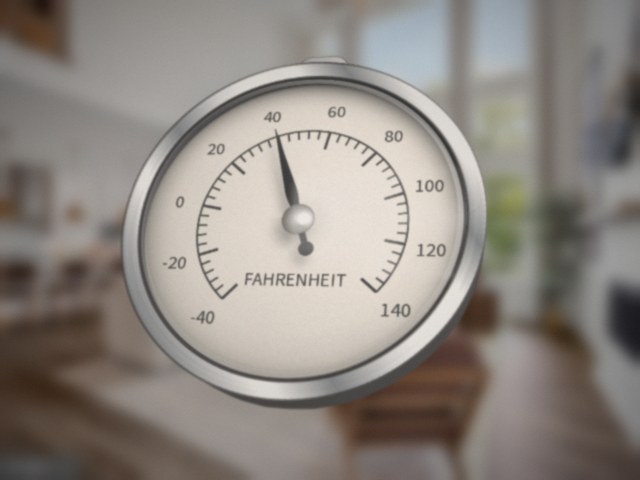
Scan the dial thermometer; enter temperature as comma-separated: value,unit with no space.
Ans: 40,°F
